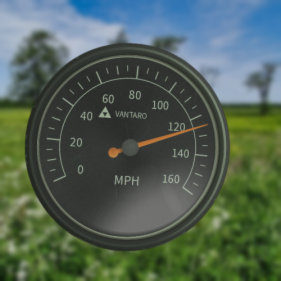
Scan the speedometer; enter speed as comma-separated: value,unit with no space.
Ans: 125,mph
